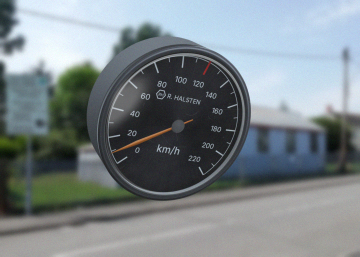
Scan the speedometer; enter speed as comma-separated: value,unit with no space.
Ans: 10,km/h
